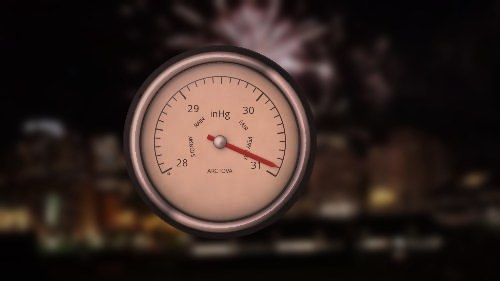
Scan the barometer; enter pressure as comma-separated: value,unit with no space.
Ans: 30.9,inHg
